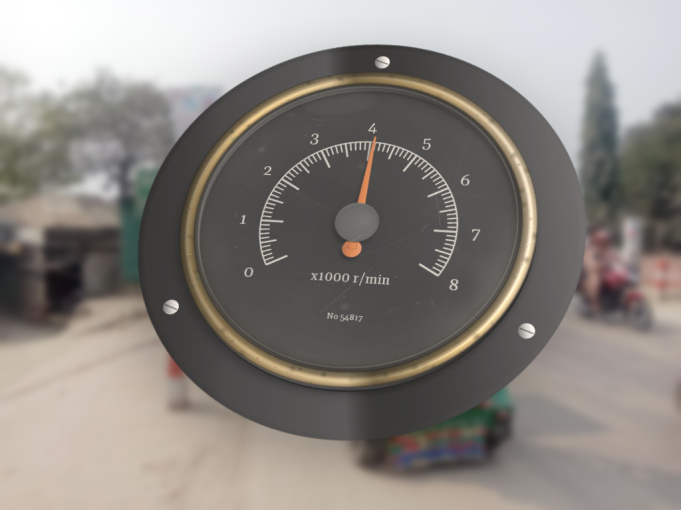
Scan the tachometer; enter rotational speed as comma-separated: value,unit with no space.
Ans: 4100,rpm
